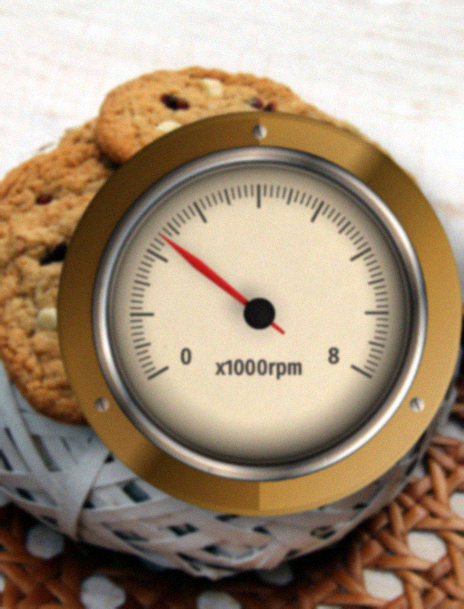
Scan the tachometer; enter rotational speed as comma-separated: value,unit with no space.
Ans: 2300,rpm
